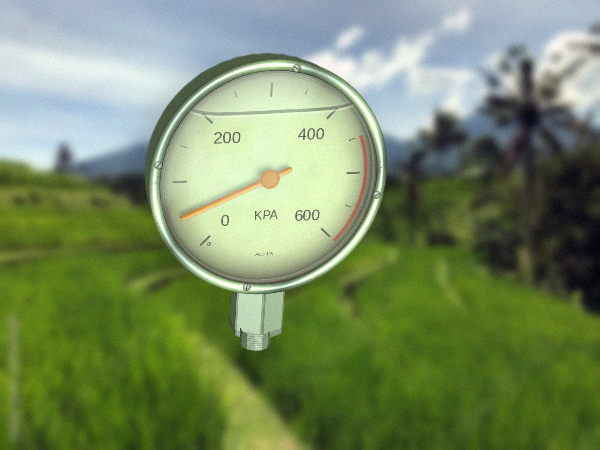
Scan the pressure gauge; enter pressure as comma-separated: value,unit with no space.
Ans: 50,kPa
